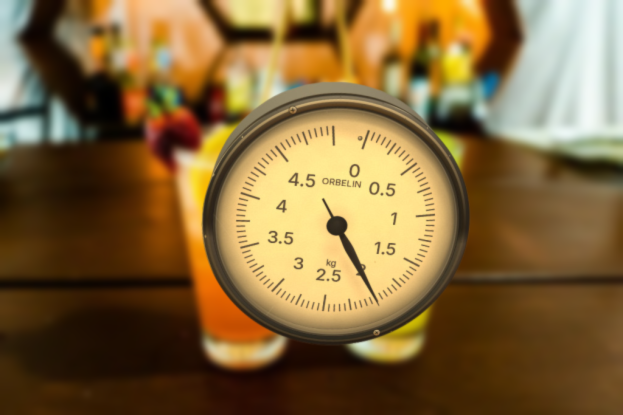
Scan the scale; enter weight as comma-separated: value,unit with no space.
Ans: 2,kg
